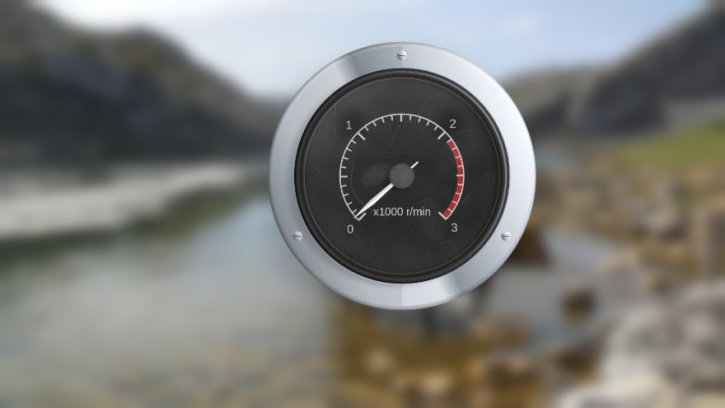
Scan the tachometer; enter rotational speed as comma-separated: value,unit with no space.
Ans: 50,rpm
